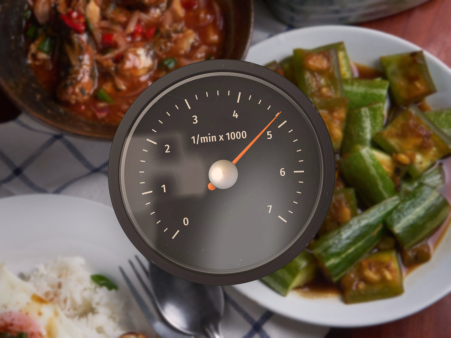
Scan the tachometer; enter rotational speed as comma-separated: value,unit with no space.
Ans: 4800,rpm
